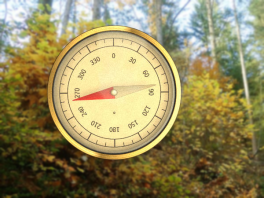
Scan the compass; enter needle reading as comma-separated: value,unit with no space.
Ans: 260,°
